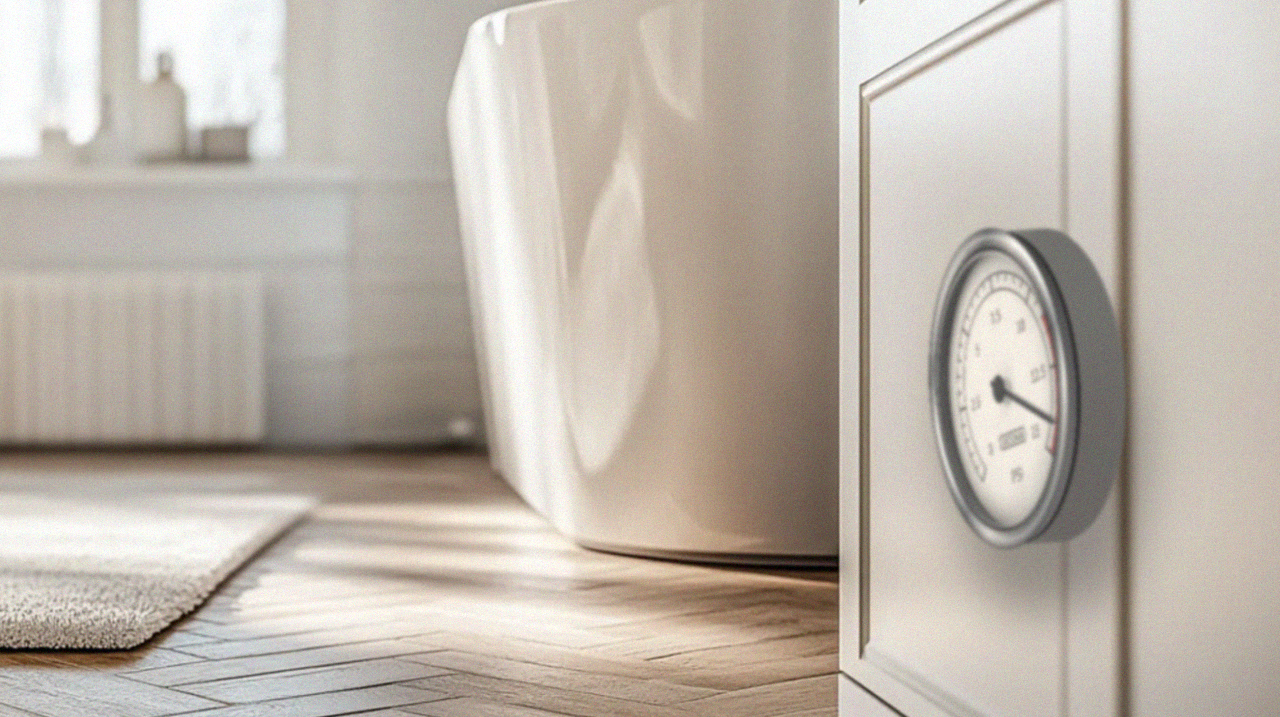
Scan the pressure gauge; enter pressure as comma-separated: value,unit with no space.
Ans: 14,psi
